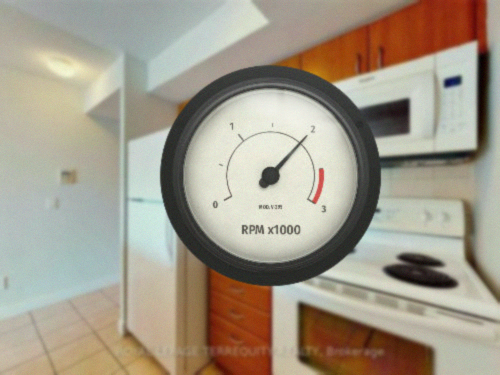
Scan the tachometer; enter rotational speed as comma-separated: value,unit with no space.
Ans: 2000,rpm
